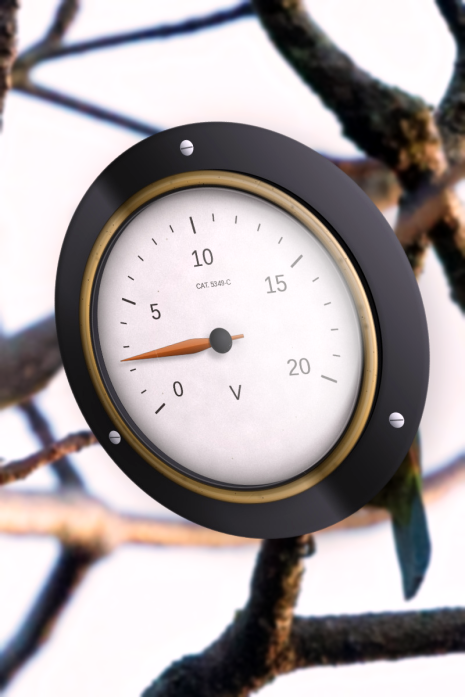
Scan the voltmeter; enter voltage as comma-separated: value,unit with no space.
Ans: 2.5,V
